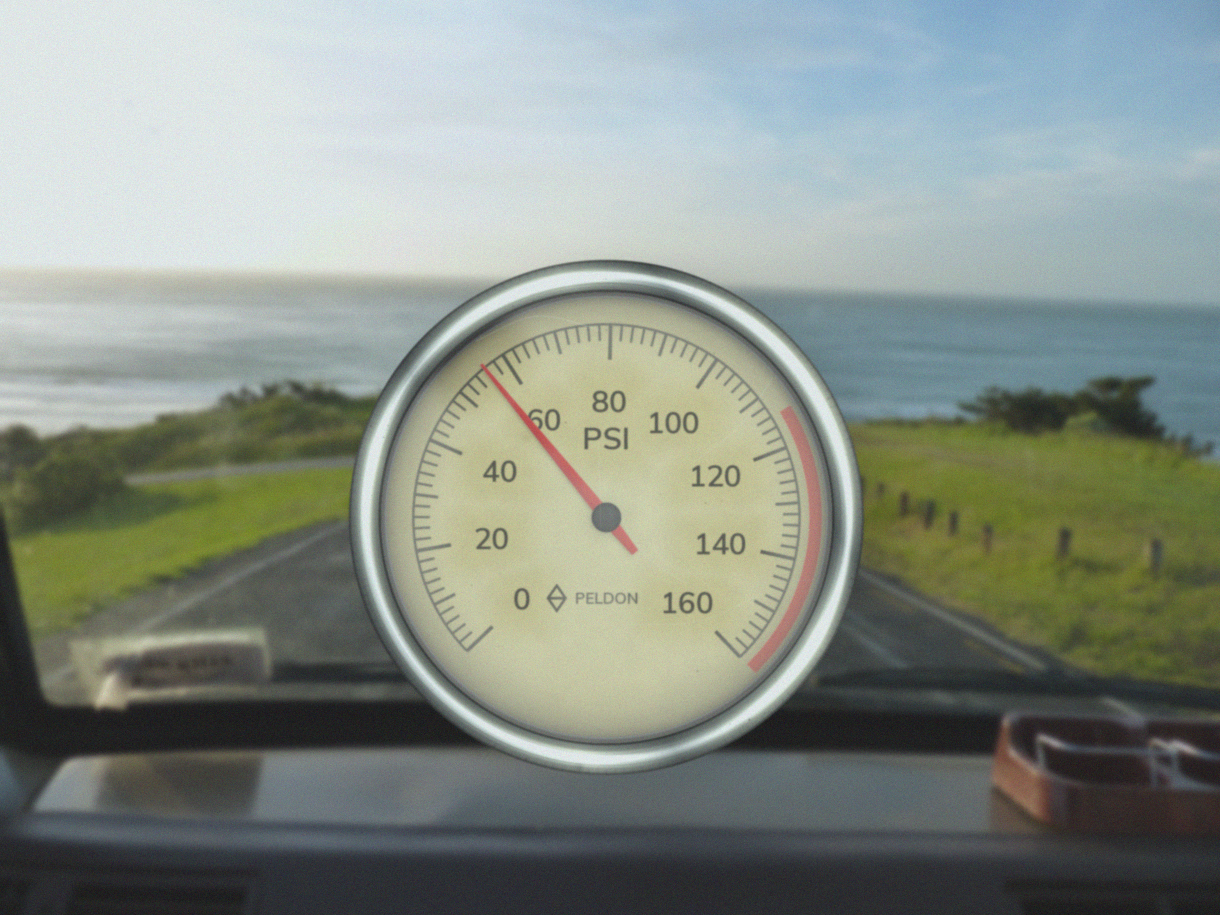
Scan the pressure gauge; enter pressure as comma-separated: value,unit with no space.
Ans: 56,psi
